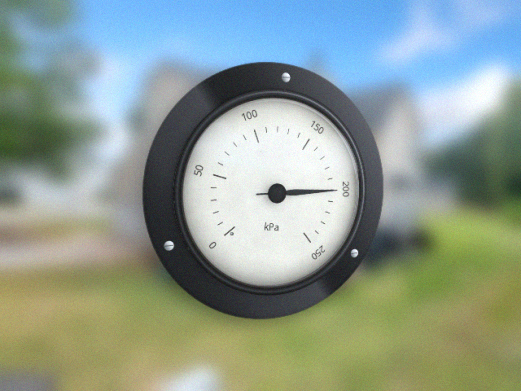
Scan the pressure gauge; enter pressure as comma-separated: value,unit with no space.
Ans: 200,kPa
